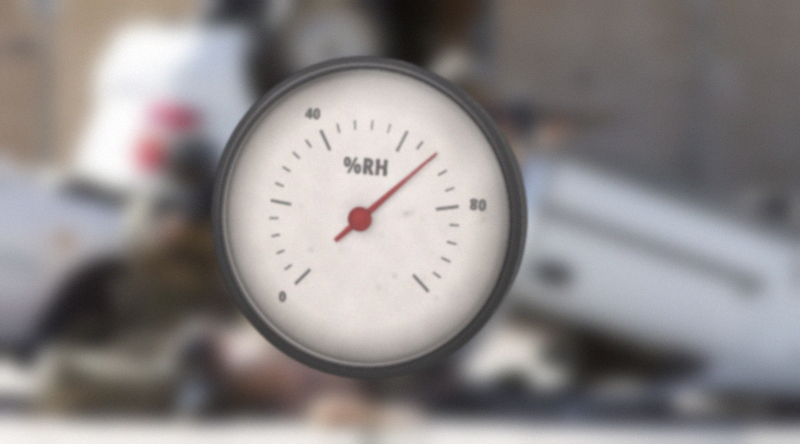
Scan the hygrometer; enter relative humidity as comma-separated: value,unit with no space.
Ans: 68,%
